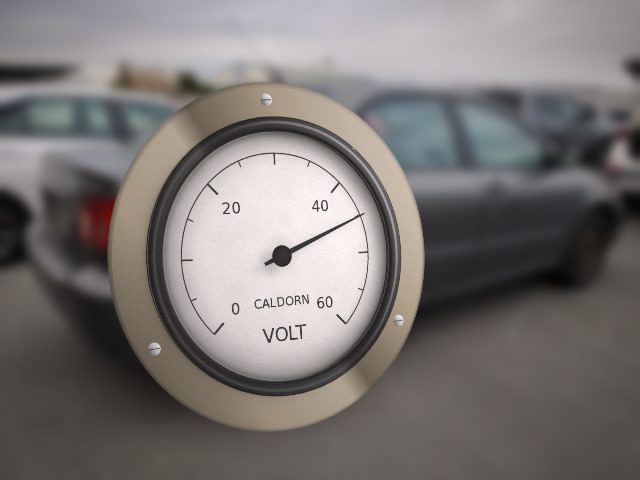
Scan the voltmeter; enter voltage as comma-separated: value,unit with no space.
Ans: 45,V
